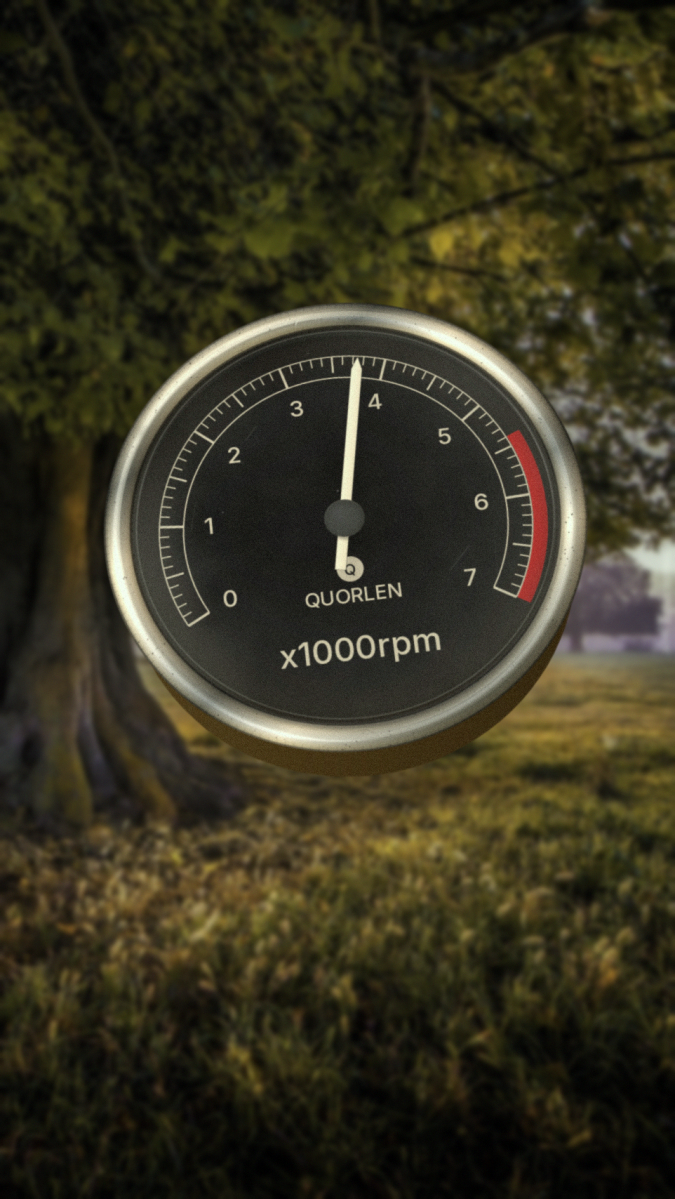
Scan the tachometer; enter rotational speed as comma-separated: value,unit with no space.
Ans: 3750,rpm
